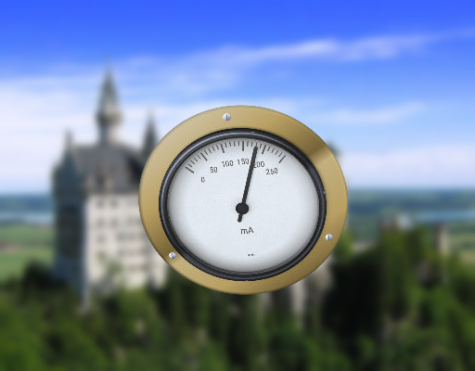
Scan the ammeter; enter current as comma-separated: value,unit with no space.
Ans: 180,mA
